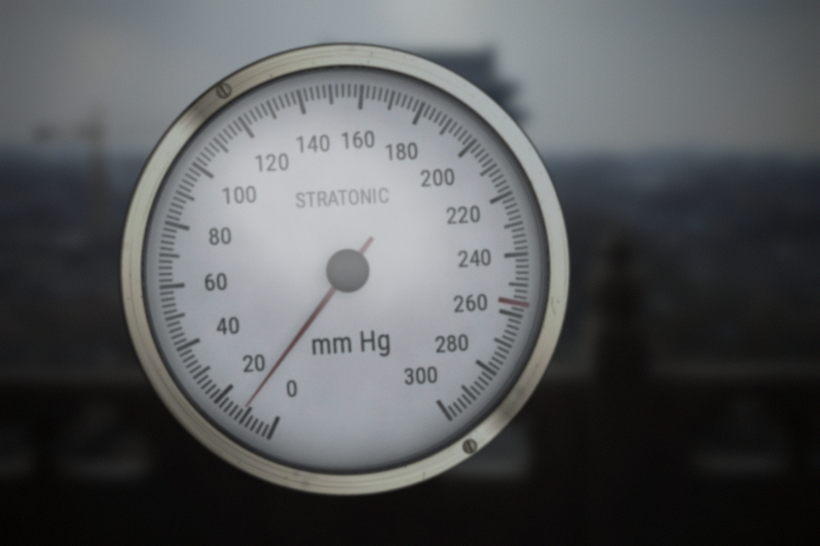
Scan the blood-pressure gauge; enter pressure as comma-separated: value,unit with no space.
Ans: 12,mmHg
